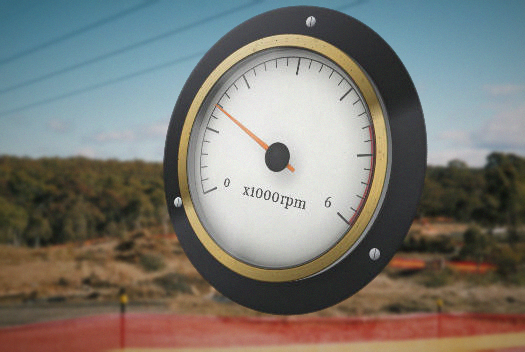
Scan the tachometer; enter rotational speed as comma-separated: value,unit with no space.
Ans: 1400,rpm
